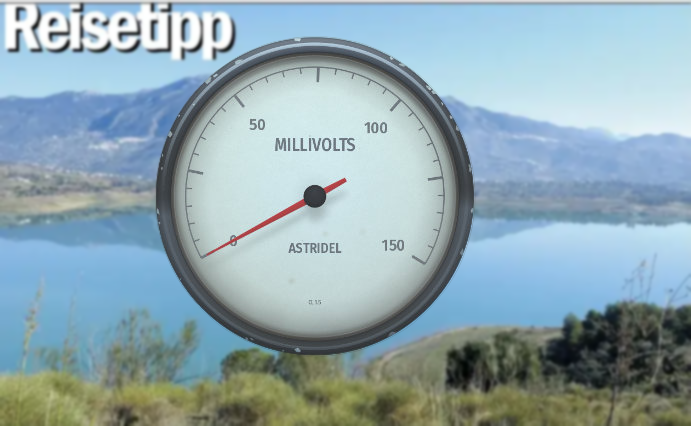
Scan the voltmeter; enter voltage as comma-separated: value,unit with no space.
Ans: 0,mV
